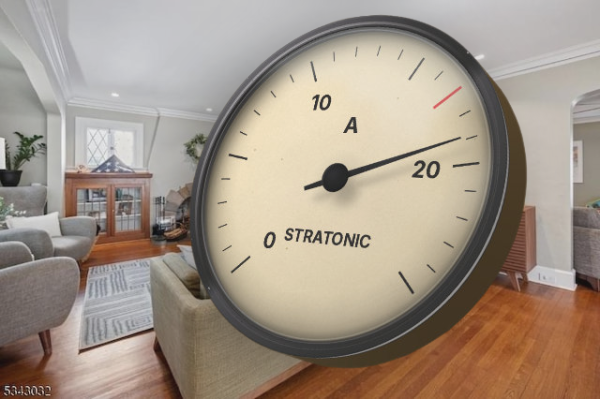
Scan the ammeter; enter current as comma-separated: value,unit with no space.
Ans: 19,A
